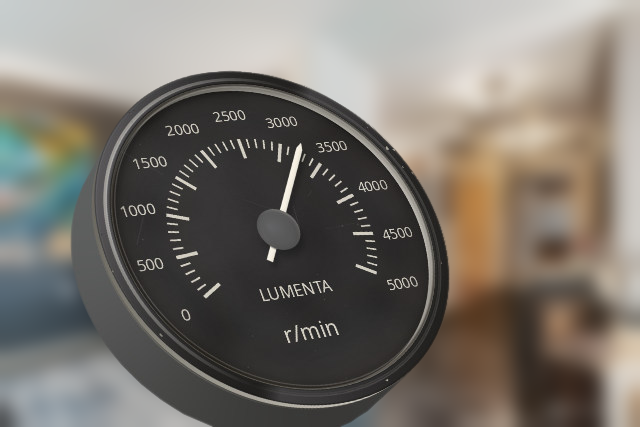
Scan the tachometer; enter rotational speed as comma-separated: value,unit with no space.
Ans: 3200,rpm
